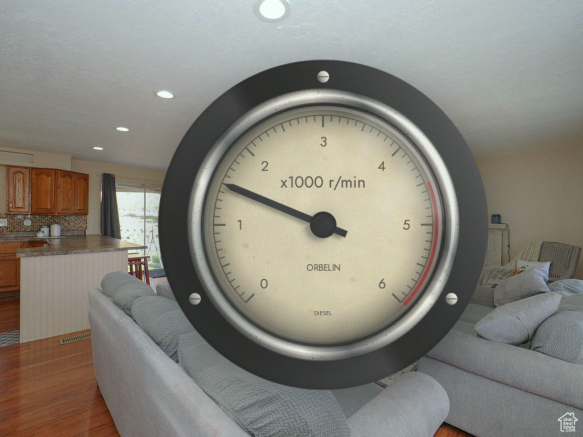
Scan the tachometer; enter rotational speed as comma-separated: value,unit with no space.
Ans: 1500,rpm
